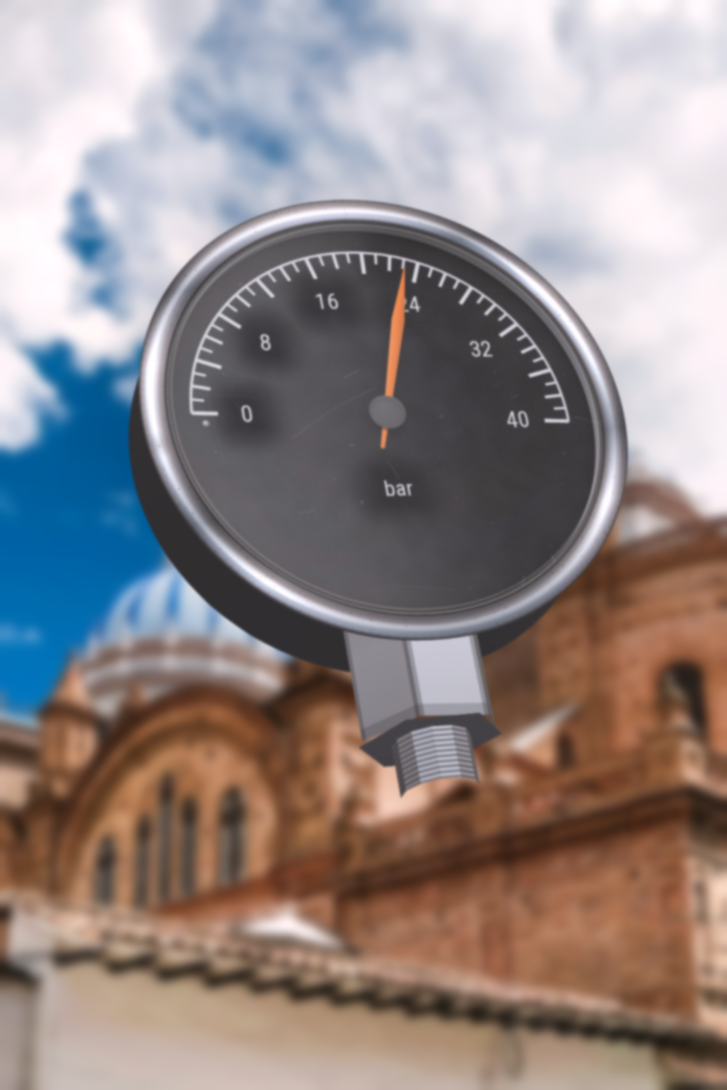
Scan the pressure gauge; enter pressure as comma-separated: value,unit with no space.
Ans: 23,bar
